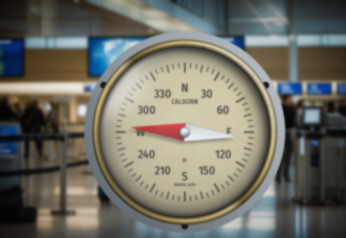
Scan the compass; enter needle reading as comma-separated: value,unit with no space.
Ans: 275,°
